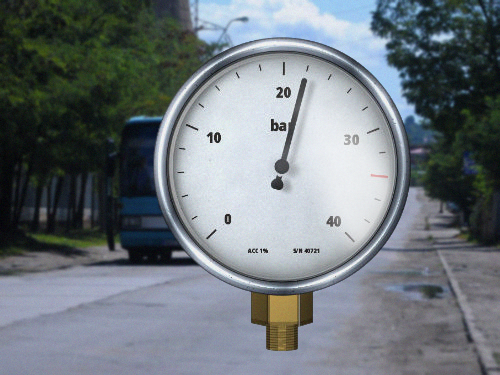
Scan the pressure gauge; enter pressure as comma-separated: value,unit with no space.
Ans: 22,bar
